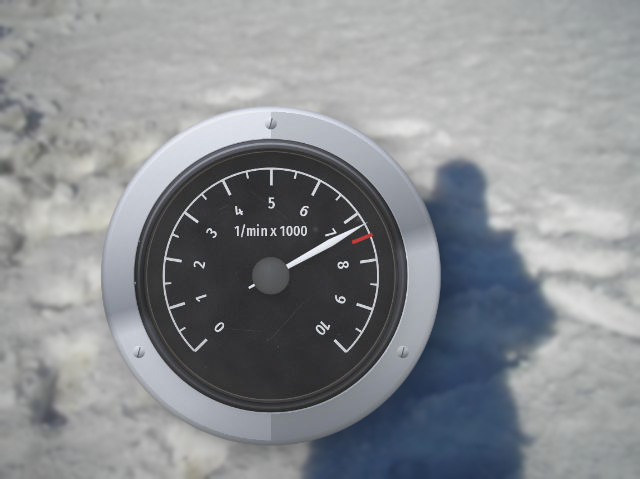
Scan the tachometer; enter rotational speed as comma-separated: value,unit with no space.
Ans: 7250,rpm
